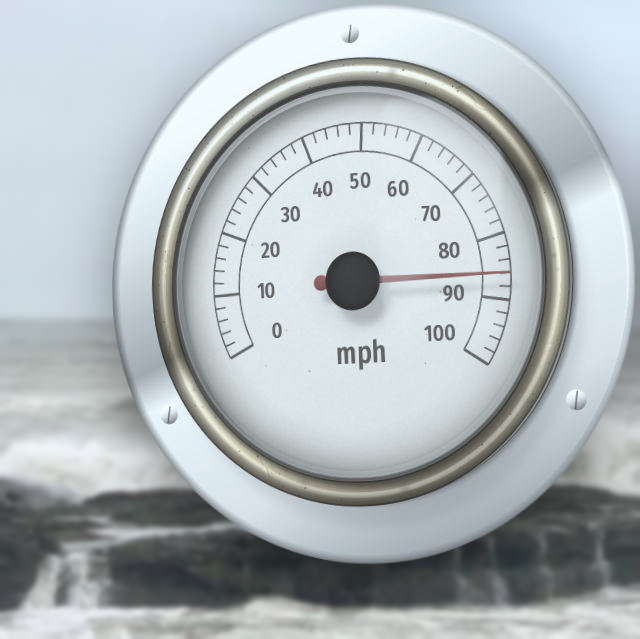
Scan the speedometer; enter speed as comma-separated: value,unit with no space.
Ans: 86,mph
